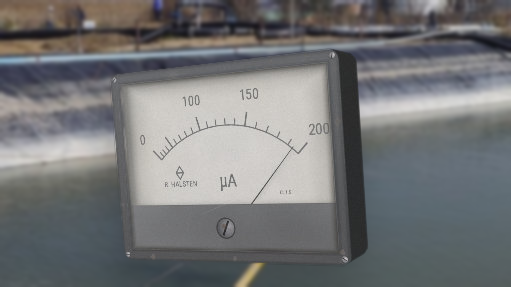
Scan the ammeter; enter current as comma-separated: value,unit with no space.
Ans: 195,µA
